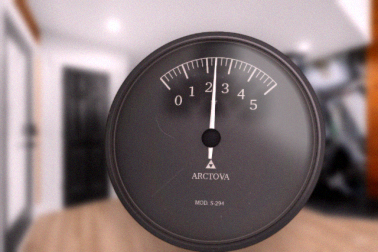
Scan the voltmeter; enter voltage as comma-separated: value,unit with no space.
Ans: 2.4,V
